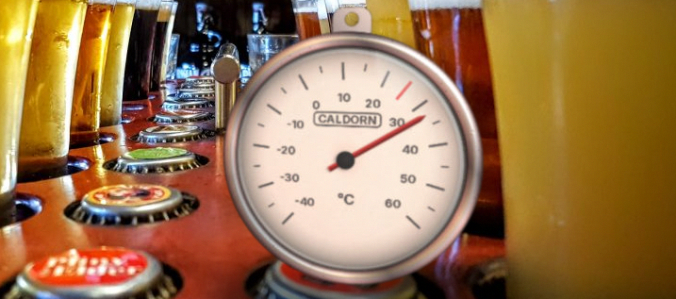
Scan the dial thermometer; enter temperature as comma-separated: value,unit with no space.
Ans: 32.5,°C
